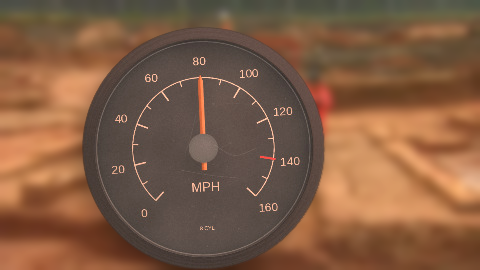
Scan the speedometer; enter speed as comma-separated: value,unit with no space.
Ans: 80,mph
